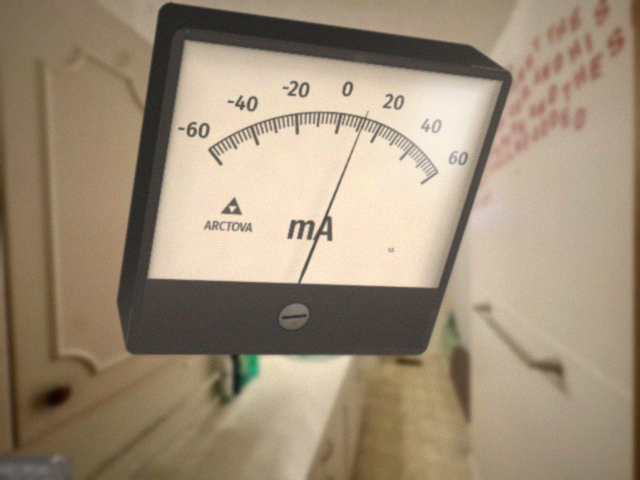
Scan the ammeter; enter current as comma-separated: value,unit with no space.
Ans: 10,mA
